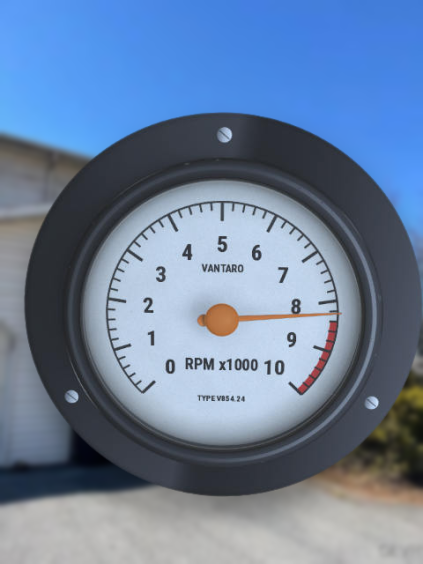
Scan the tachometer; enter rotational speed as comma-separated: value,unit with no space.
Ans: 8200,rpm
